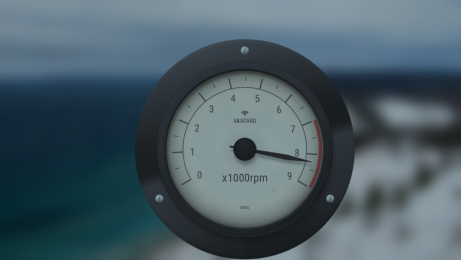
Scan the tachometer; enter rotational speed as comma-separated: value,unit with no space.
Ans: 8250,rpm
